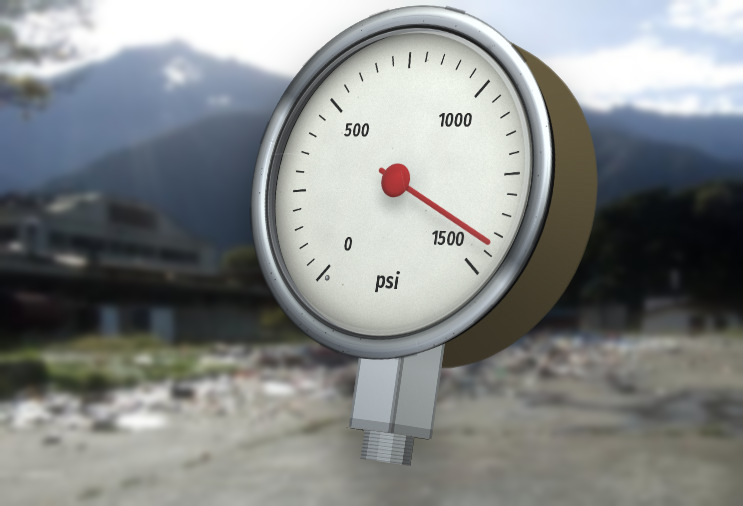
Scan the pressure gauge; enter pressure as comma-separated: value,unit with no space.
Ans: 1425,psi
